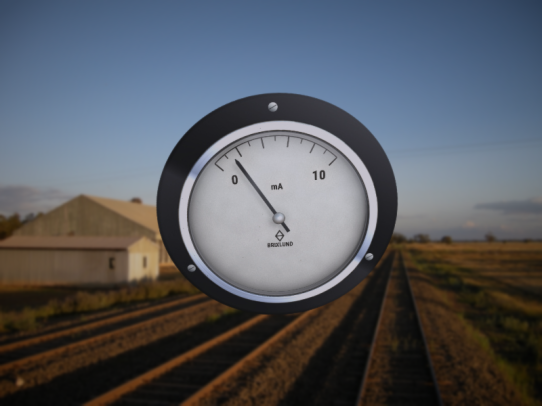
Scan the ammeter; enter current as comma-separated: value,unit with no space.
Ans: 1.5,mA
